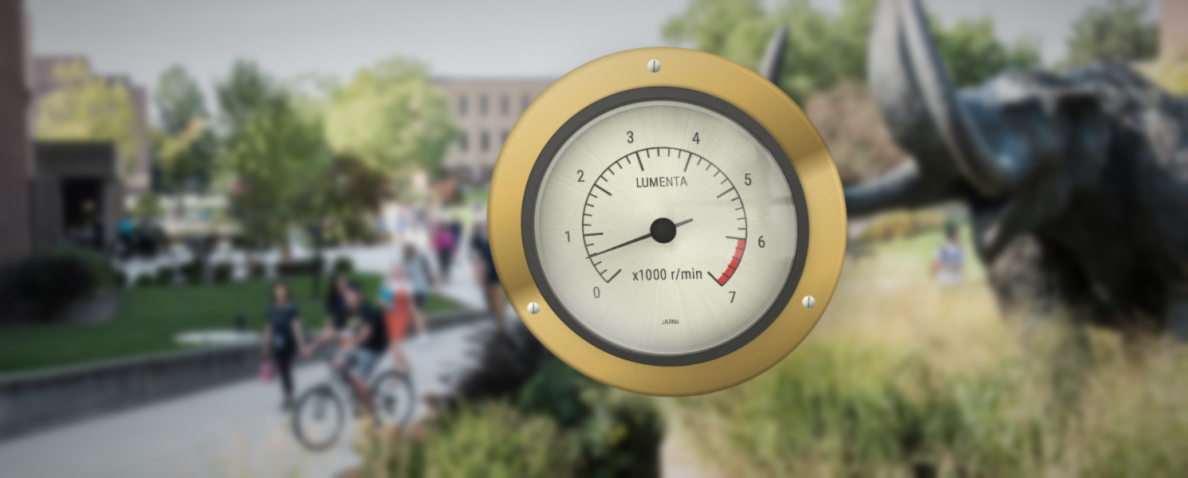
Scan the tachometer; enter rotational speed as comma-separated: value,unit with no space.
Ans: 600,rpm
